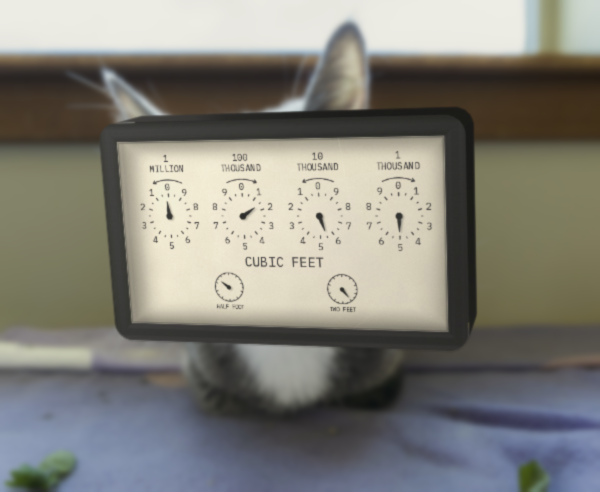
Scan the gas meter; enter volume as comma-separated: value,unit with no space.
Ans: 15500,ft³
